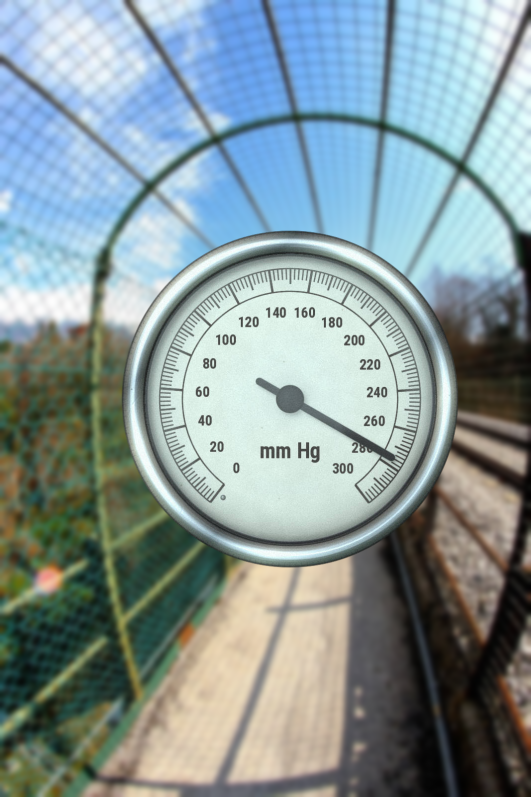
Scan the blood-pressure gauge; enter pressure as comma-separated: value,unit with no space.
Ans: 276,mmHg
